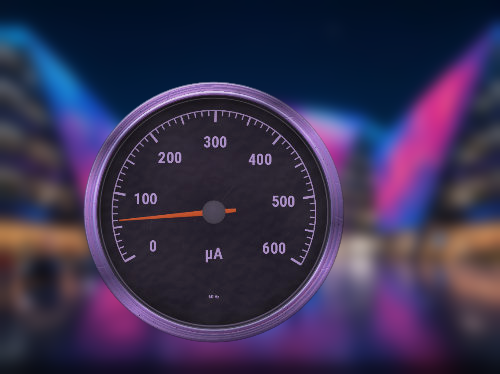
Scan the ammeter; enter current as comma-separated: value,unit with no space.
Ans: 60,µA
